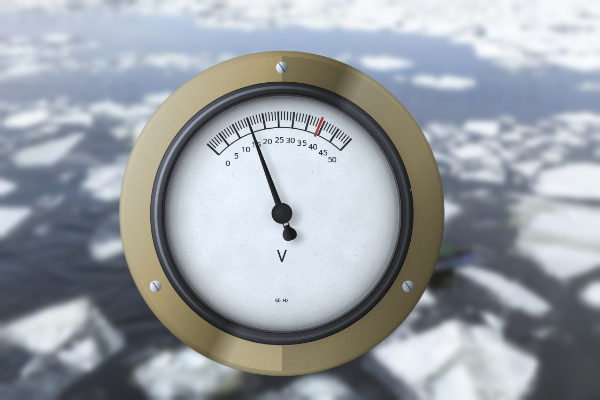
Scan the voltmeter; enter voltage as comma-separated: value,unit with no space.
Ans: 15,V
